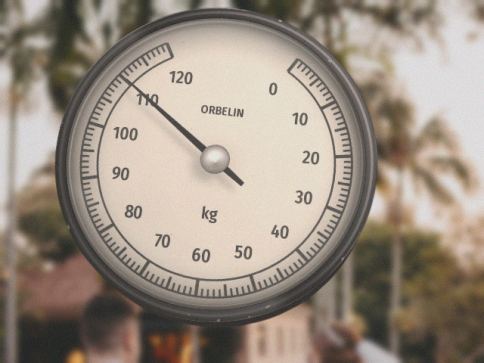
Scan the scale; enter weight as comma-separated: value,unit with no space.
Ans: 110,kg
